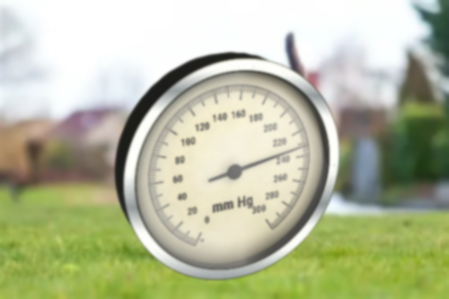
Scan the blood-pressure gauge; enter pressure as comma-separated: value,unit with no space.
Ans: 230,mmHg
